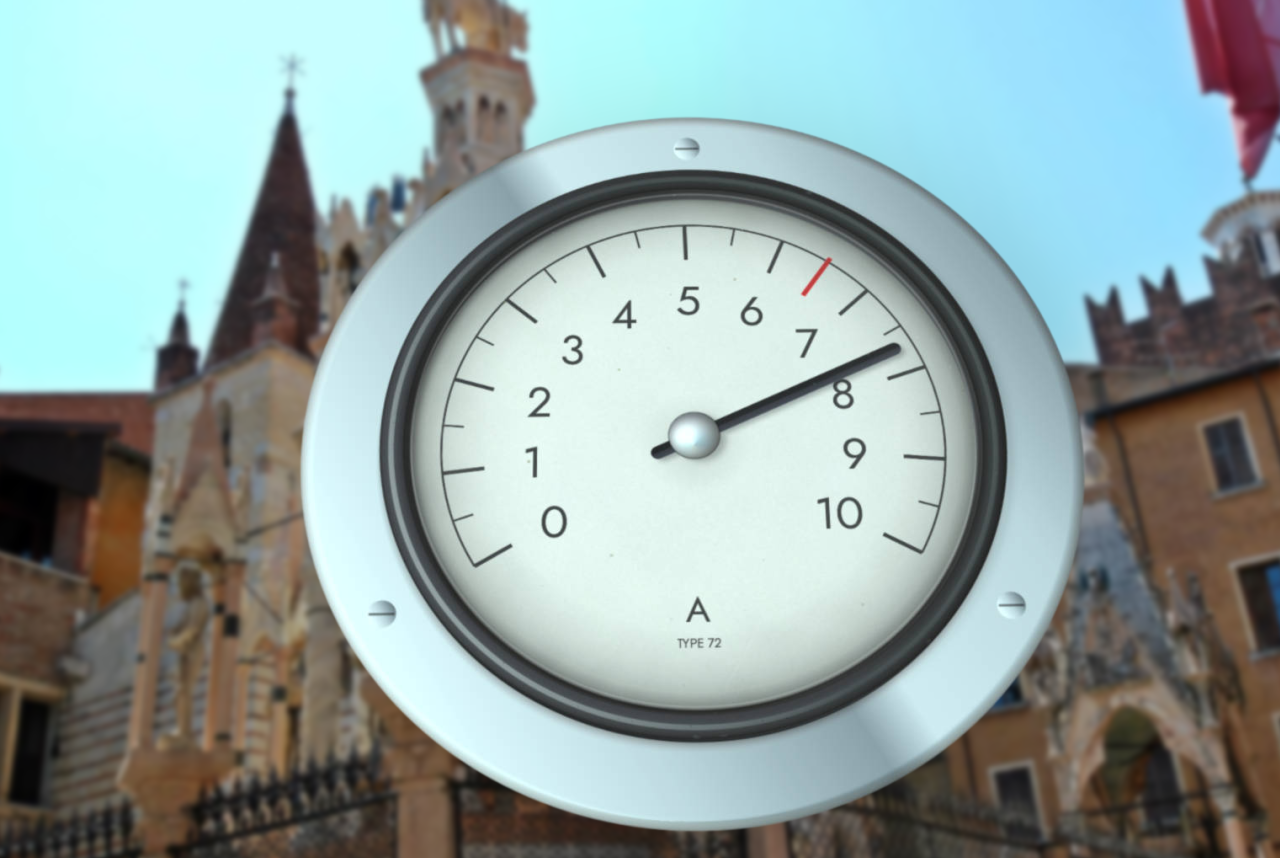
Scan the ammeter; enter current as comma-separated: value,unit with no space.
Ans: 7.75,A
